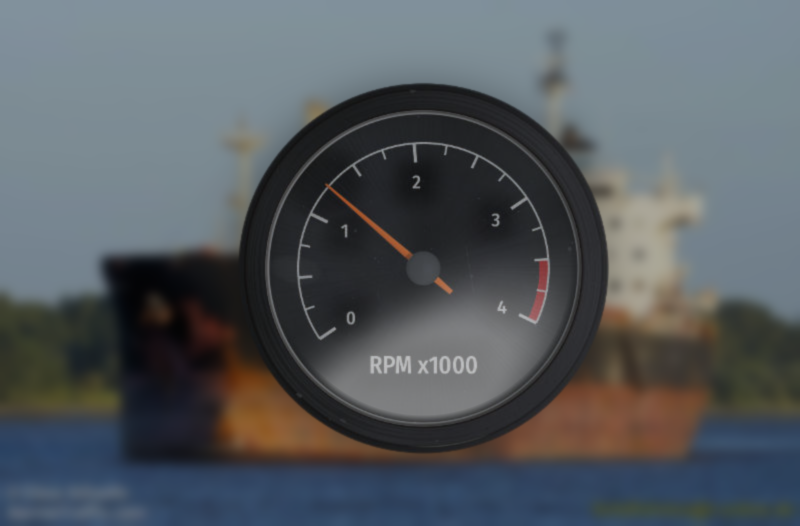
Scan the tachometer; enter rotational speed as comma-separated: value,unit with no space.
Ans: 1250,rpm
